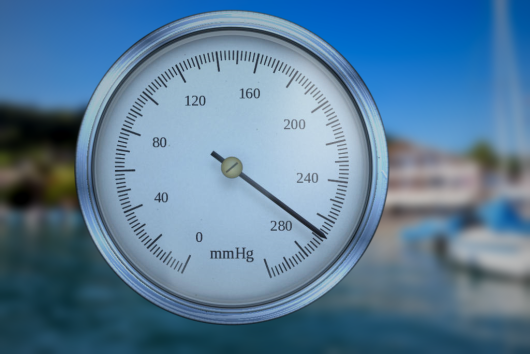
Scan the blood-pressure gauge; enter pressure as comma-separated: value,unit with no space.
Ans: 268,mmHg
